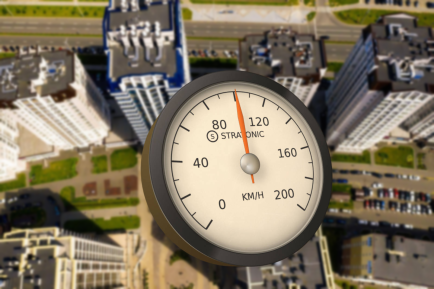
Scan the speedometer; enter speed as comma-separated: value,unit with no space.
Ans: 100,km/h
